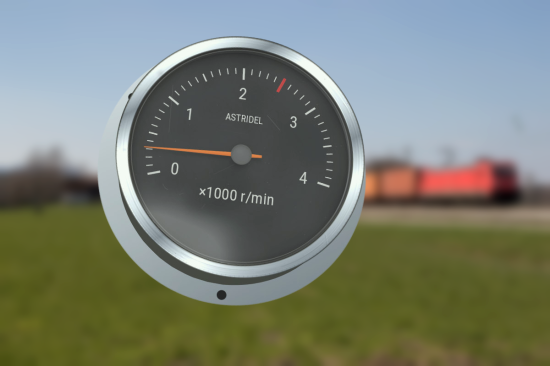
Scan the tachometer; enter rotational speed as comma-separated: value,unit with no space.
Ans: 300,rpm
